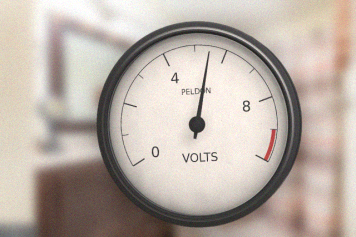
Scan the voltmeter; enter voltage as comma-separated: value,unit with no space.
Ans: 5.5,V
